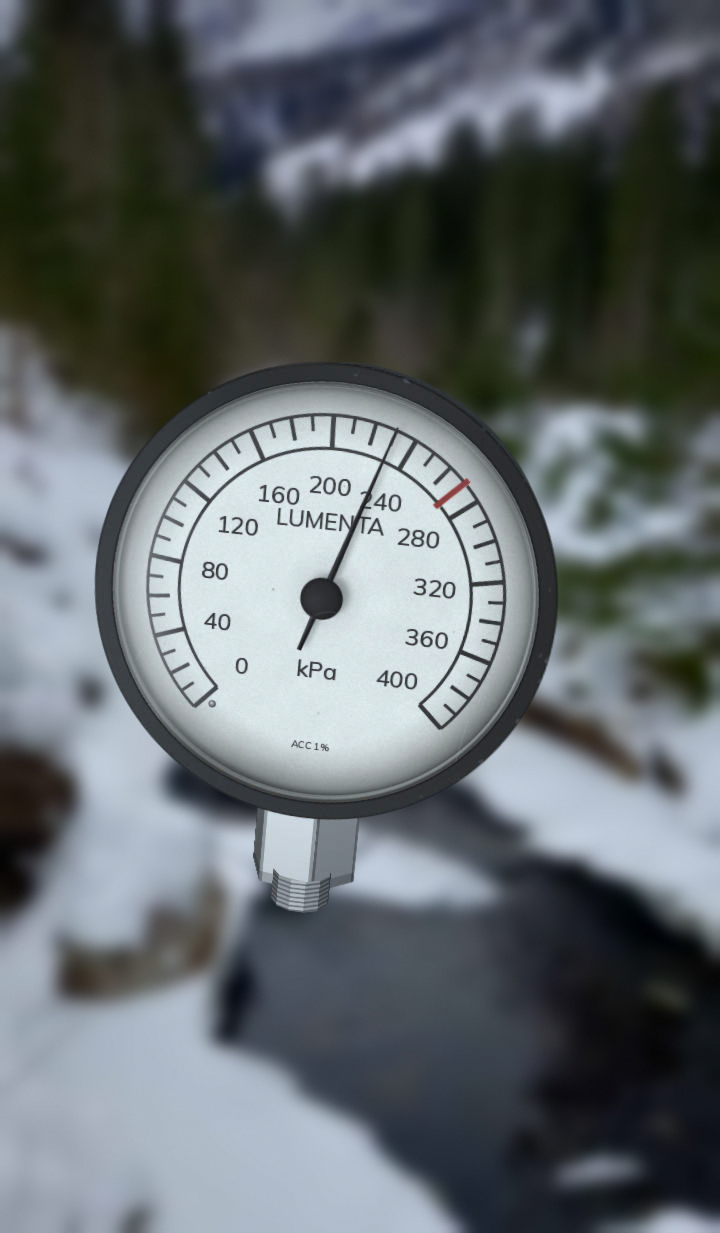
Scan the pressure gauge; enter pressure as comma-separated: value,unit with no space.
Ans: 230,kPa
